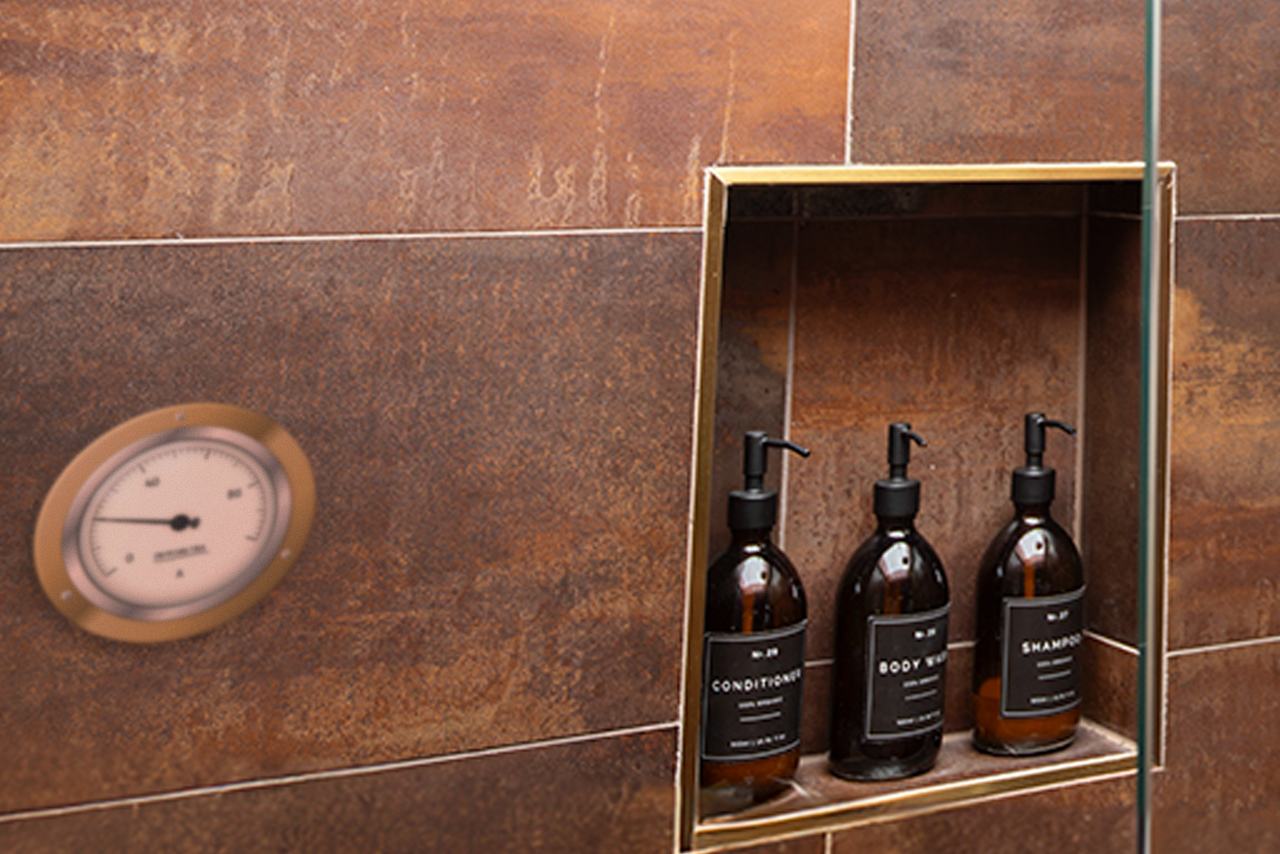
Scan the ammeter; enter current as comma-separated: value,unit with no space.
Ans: 20,A
